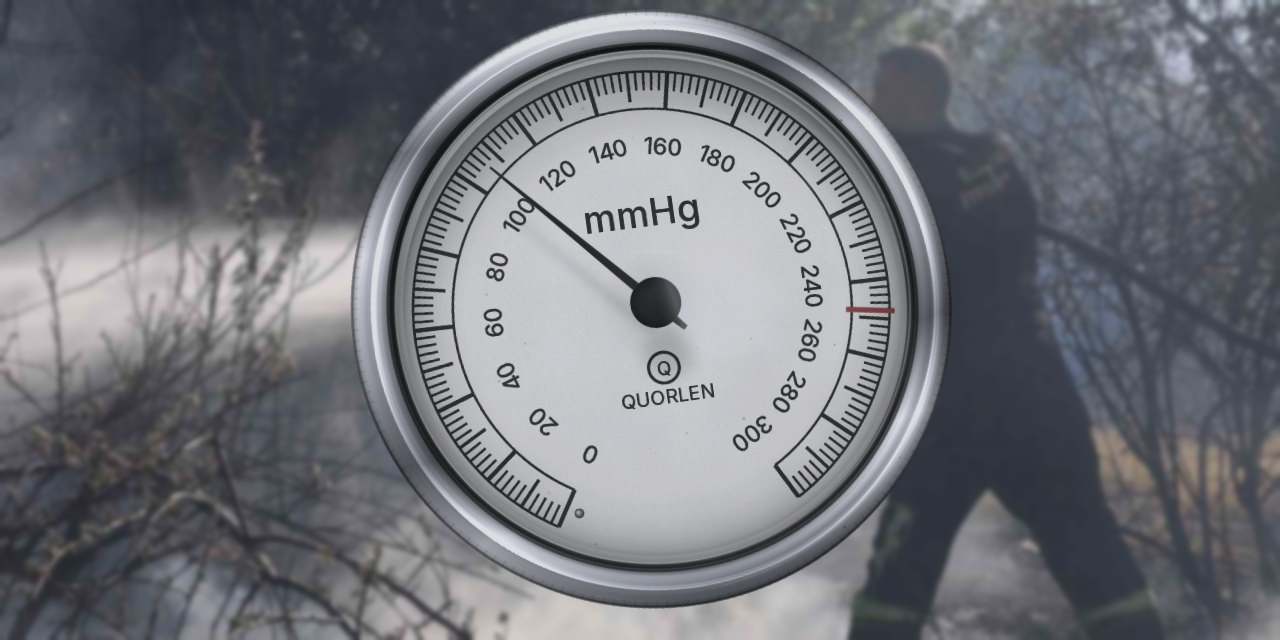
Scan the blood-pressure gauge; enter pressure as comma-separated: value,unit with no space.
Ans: 106,mmHg
